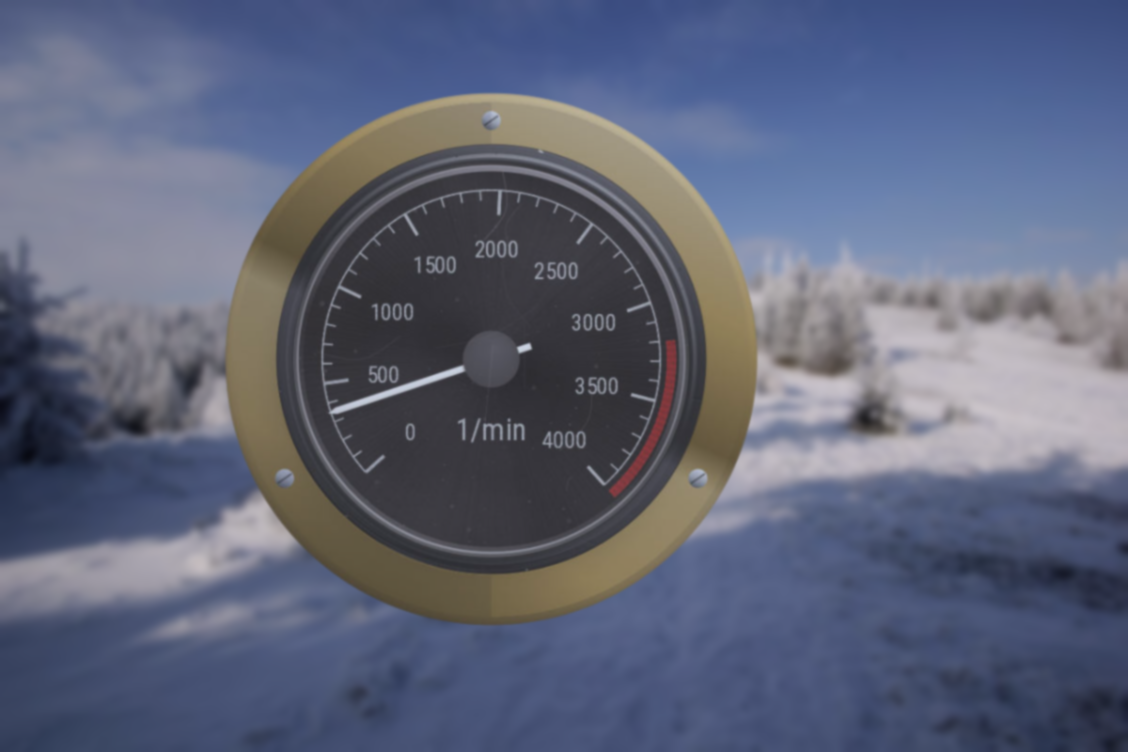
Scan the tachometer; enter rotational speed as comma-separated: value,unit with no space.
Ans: 350,rpm
